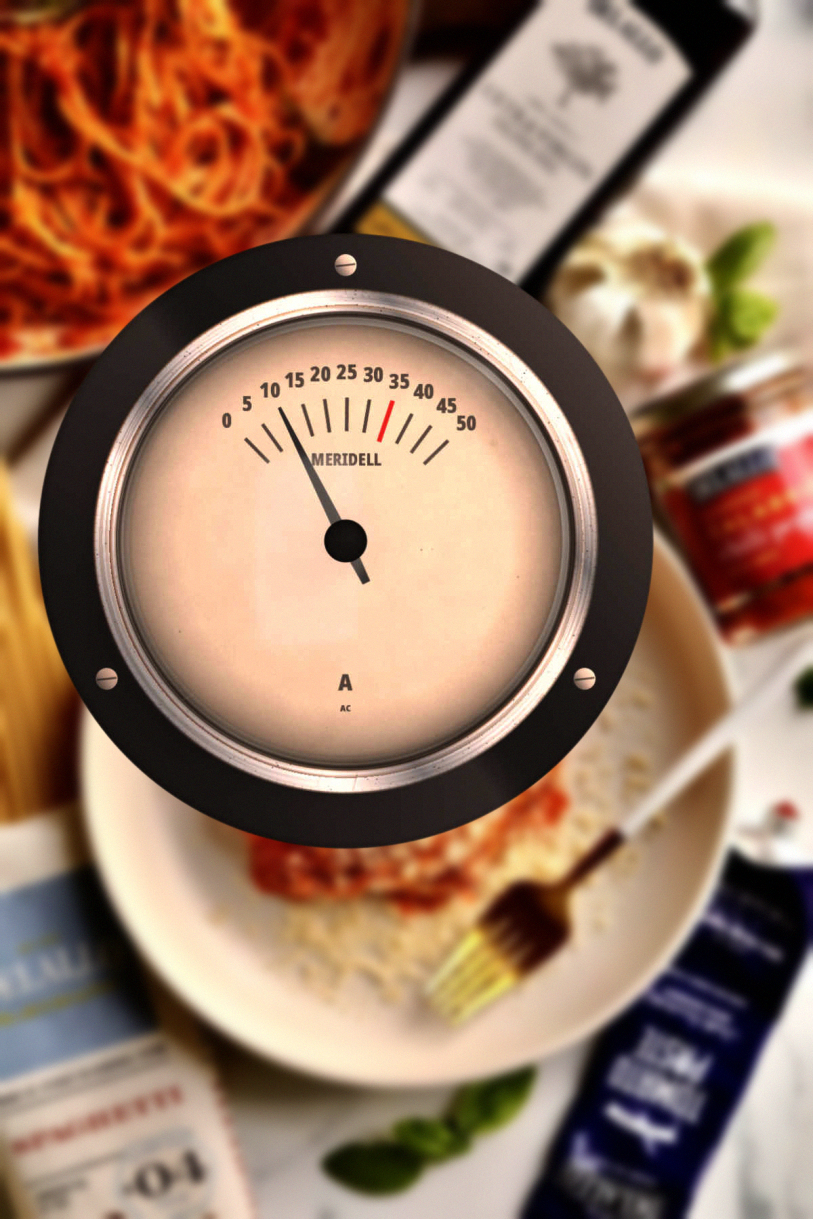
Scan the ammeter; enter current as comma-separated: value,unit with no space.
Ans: 10,A
